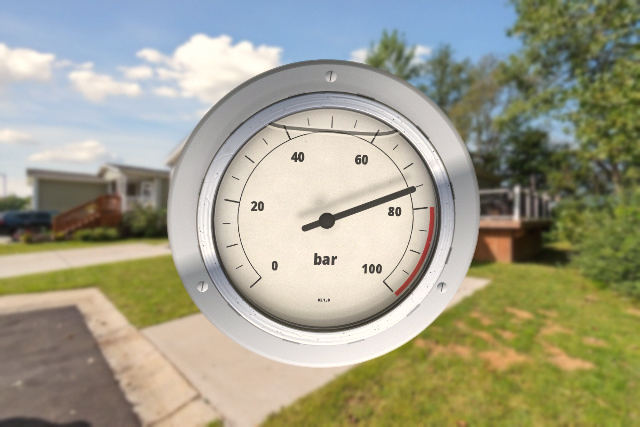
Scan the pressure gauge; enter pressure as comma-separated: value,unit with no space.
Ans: 75,bar
